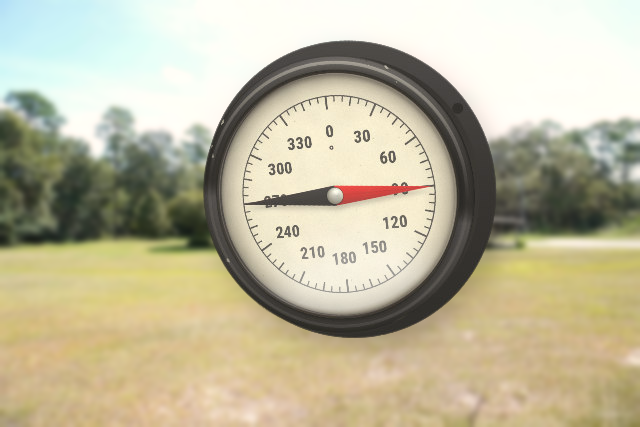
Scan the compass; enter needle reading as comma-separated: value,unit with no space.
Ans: 90,°
